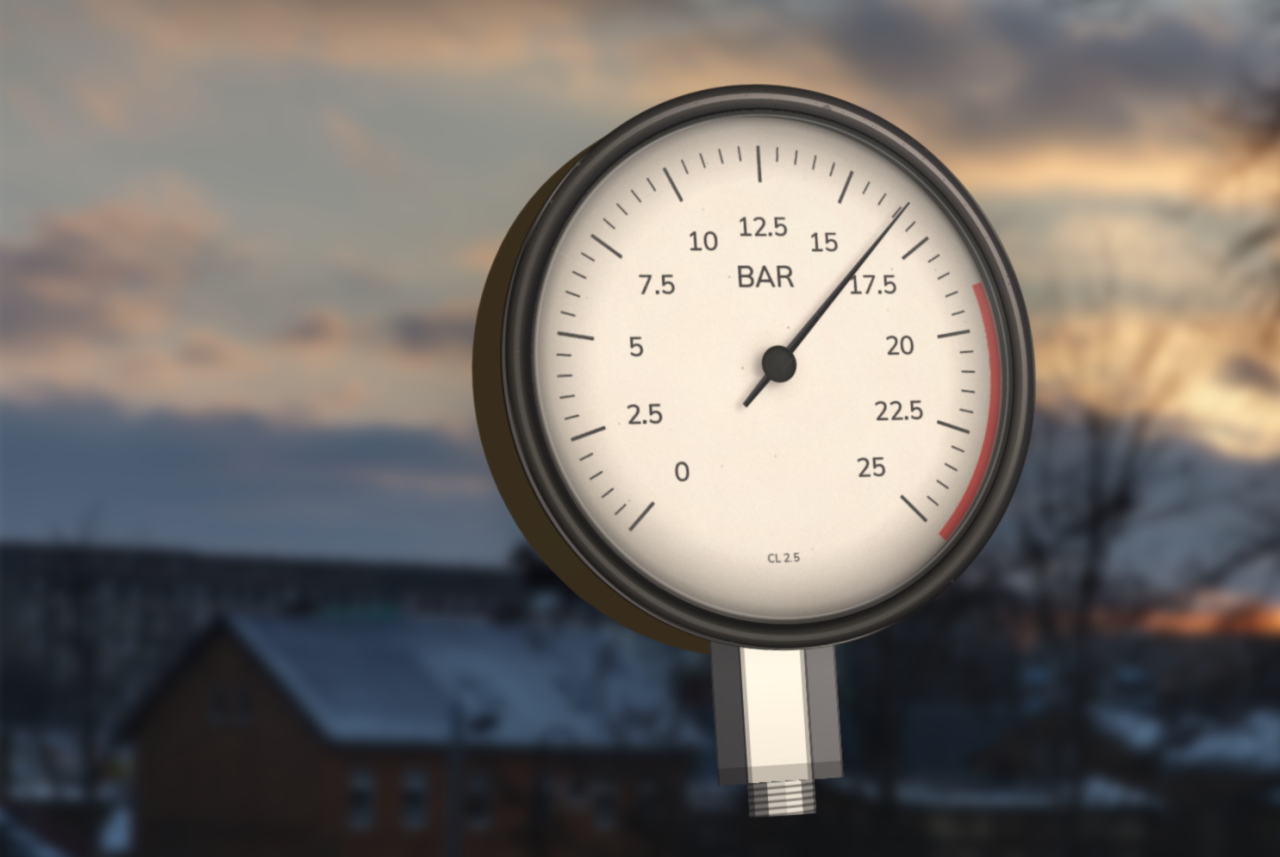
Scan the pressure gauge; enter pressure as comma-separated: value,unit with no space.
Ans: 16.5,bar
